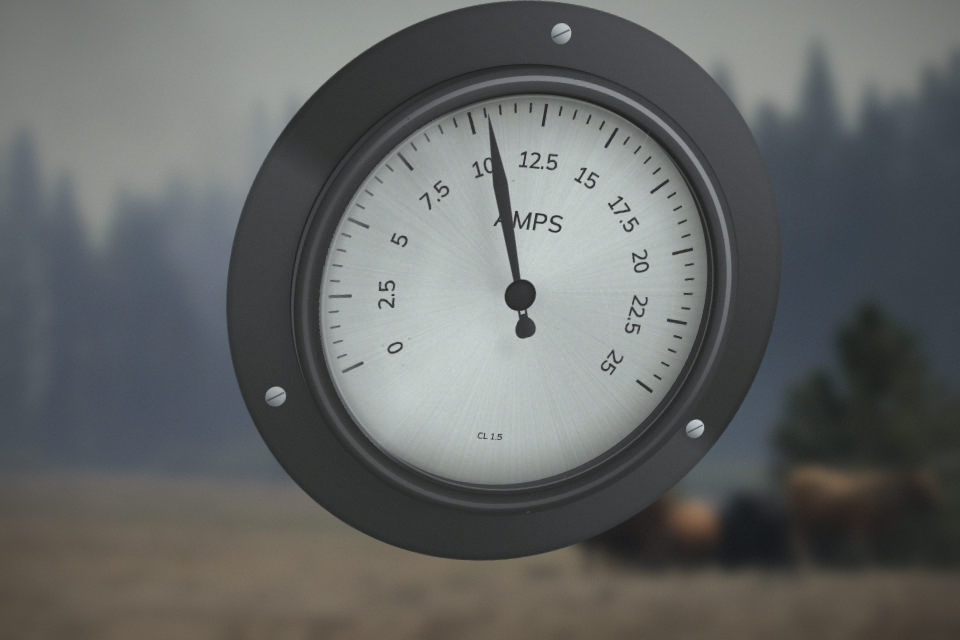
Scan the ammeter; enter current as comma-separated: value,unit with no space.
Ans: 10.5,A
